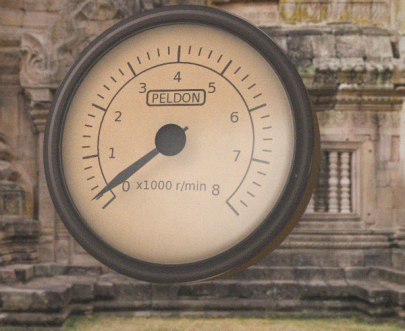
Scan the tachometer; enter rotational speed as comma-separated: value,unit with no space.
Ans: 200,rpm
